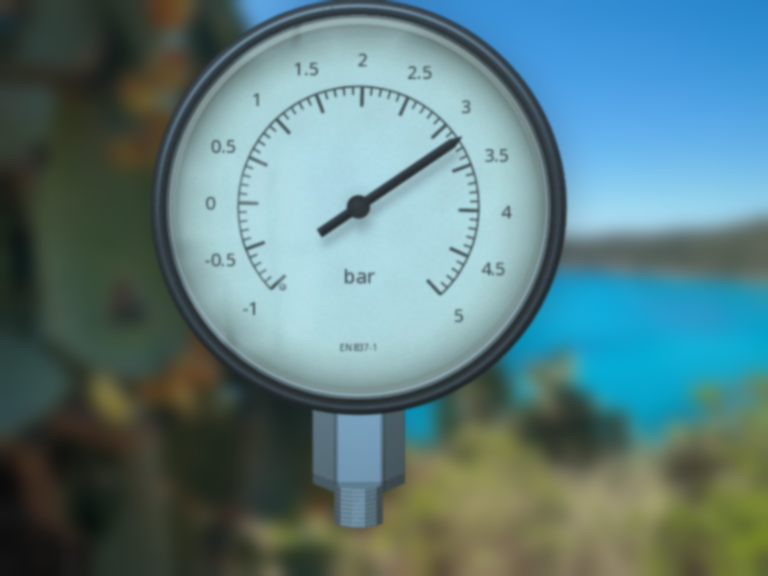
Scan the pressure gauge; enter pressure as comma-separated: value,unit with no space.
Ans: 3.2,bar
